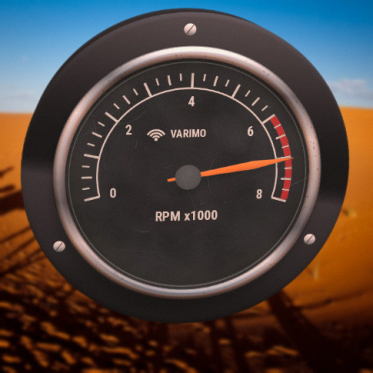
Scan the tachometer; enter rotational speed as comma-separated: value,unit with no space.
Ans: 7000,rpm
